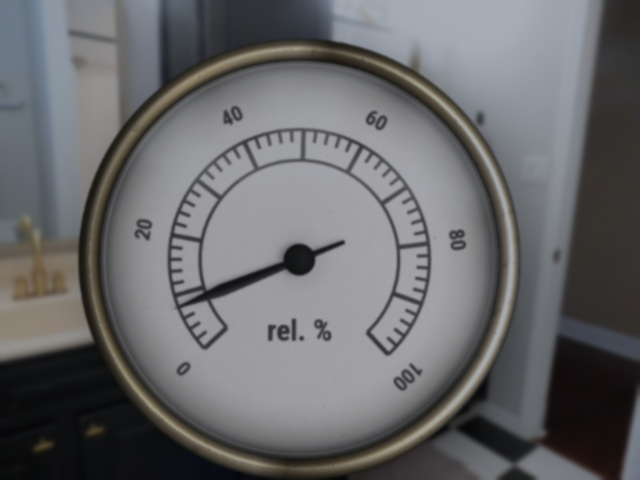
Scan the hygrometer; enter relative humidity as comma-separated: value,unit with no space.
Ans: 8,%
